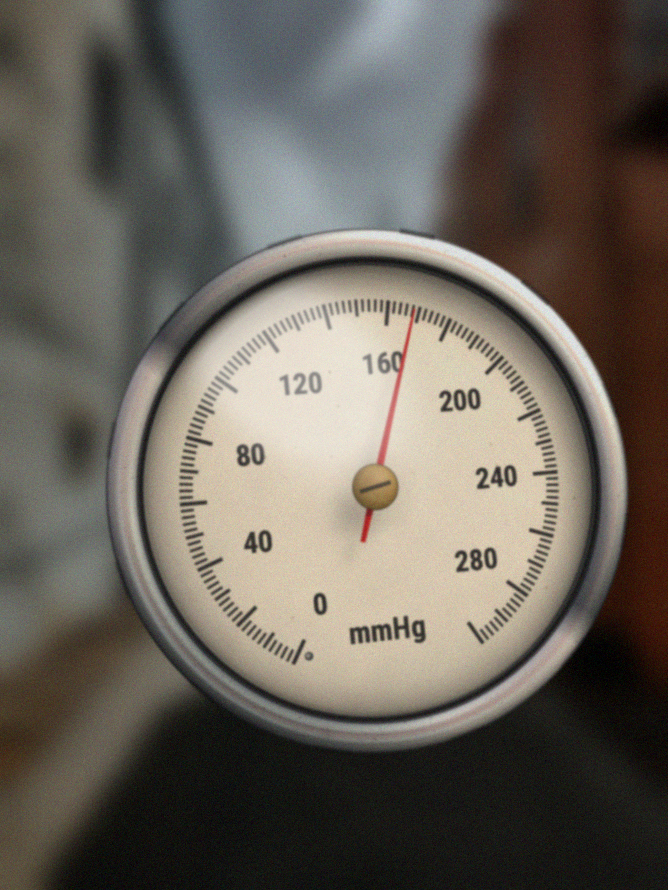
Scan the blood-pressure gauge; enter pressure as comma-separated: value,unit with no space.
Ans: 168,mmHg
